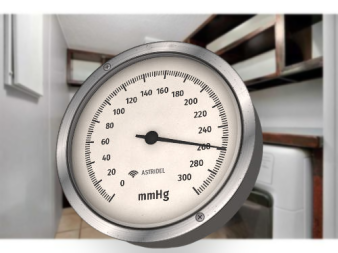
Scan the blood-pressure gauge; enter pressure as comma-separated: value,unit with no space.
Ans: 260,mmHg
